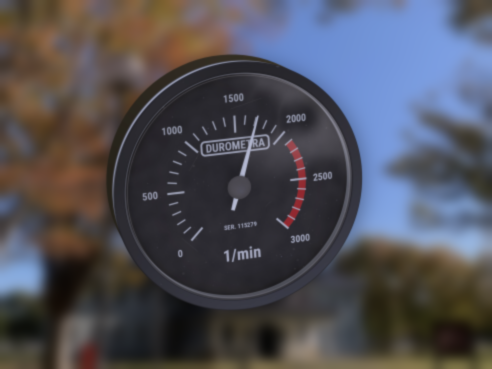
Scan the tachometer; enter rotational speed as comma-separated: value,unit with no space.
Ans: 1700,rpm
